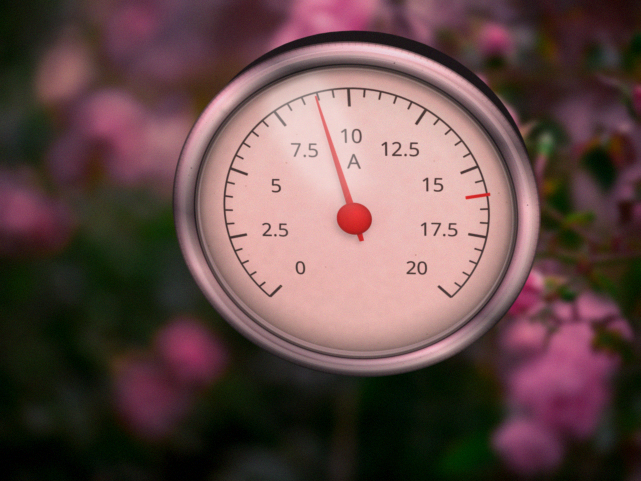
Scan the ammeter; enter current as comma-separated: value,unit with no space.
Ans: 9,A
